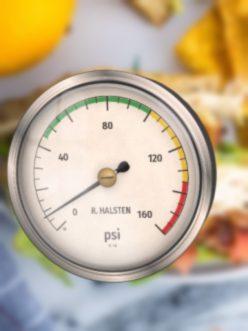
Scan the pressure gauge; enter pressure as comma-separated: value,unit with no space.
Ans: 7.5,psi
